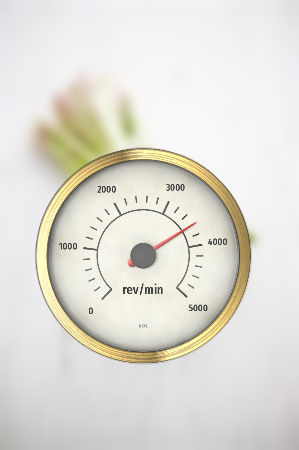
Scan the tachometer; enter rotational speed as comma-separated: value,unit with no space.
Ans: 3600,rpm
